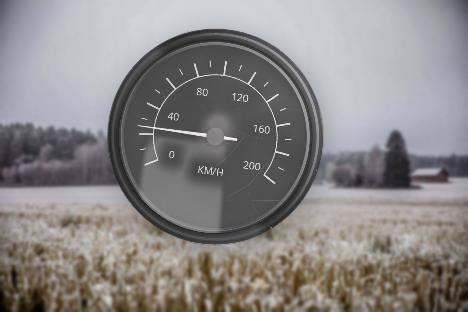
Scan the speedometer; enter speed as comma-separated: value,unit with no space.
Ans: 25,km/h
